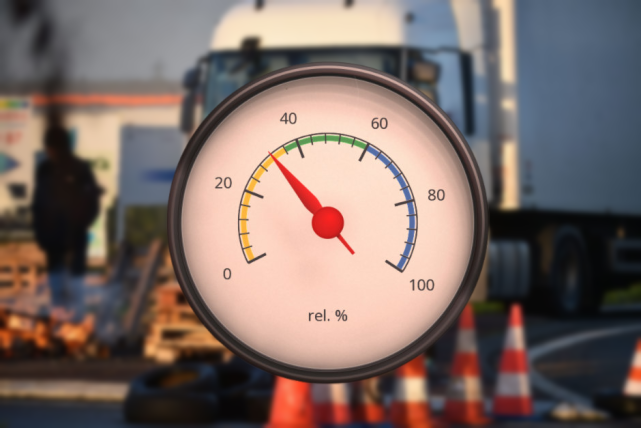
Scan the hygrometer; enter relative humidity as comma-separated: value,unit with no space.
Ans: 32,%
